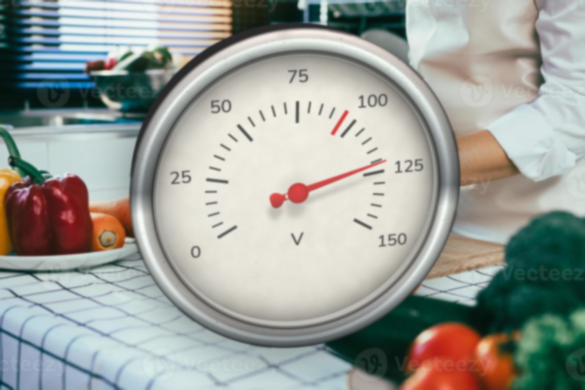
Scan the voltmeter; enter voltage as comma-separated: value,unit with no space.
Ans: 120,V
